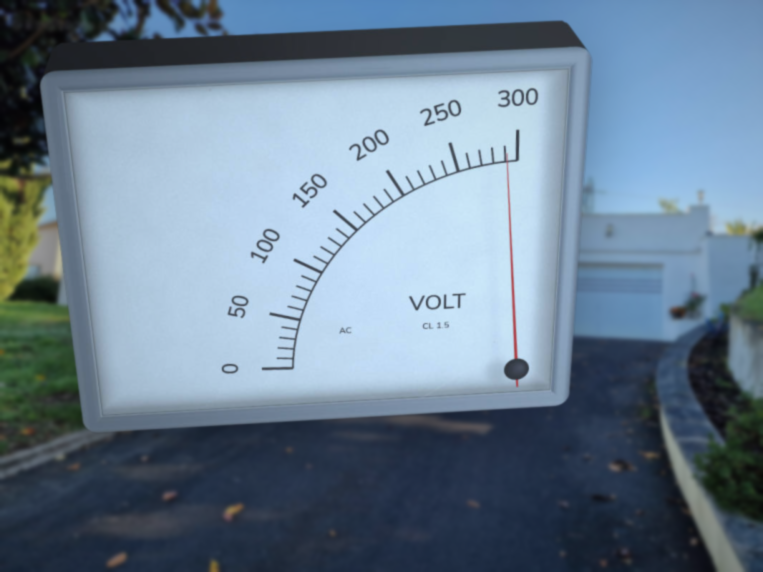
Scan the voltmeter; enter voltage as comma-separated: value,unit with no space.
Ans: 290,V
